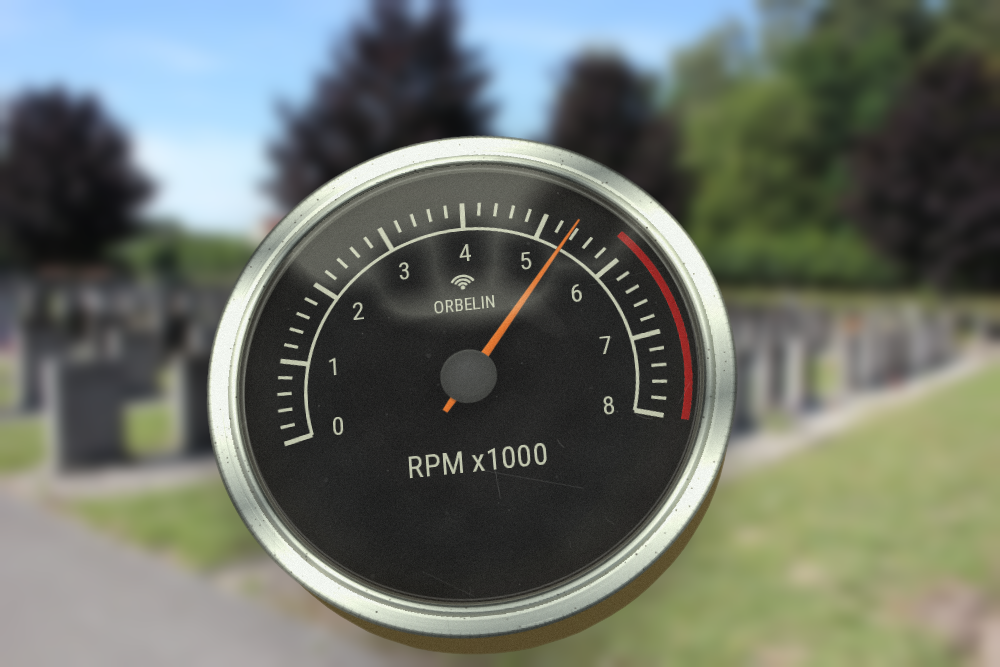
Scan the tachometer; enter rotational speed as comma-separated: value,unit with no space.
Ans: 5400,rpm
